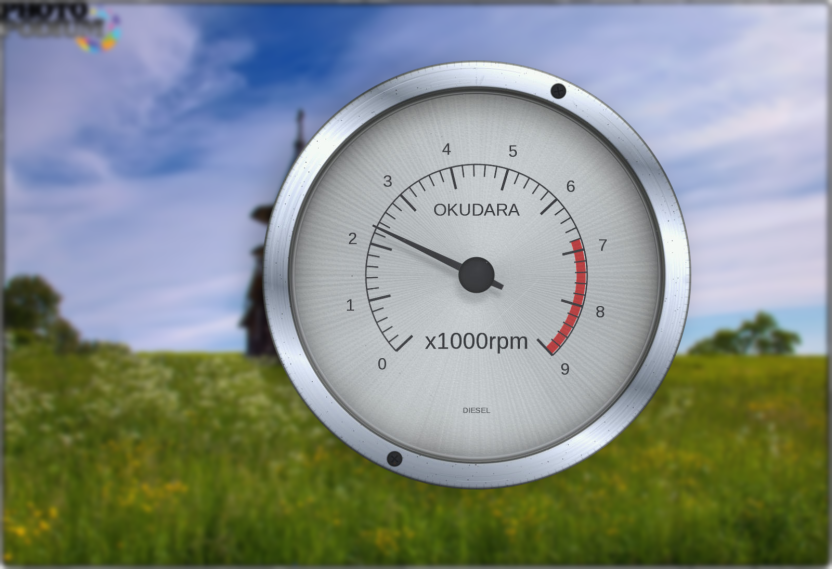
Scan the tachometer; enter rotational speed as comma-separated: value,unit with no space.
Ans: 2300,rpm
